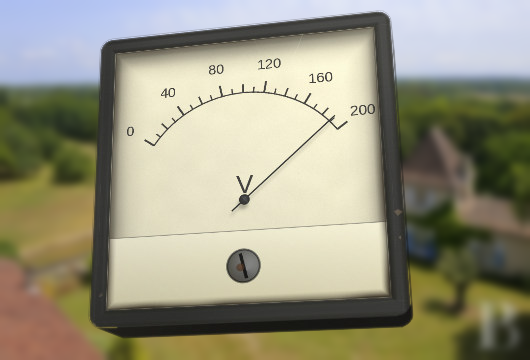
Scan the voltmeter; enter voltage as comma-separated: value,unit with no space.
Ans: 190,V
